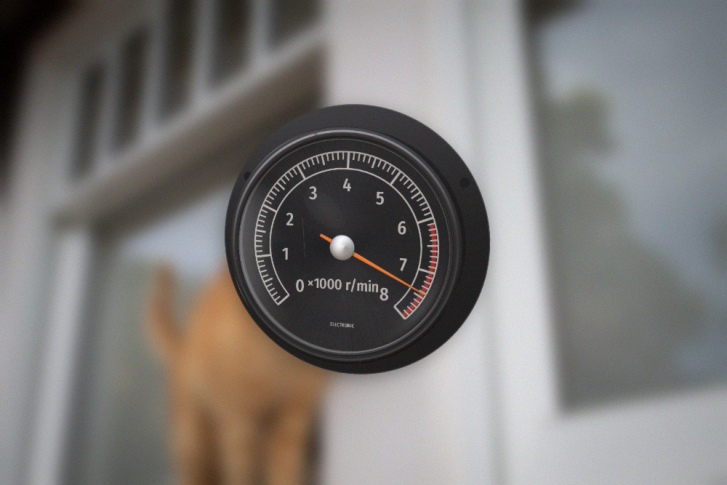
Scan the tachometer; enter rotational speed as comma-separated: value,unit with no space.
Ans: 7400,rpm
